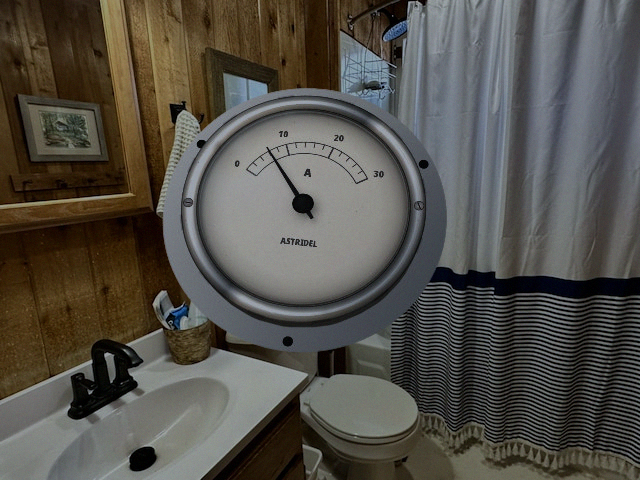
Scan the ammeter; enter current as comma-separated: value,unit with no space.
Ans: 6,A
